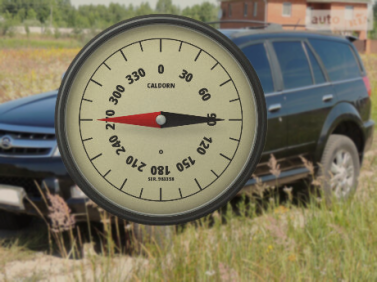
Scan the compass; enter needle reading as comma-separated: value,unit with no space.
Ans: 270,°
